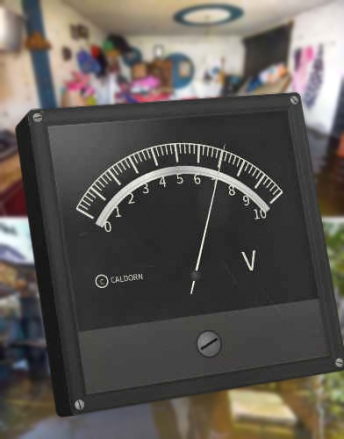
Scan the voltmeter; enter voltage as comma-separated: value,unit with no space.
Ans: 7,V
